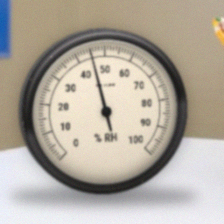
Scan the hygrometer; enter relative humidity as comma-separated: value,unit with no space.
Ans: 45,%
